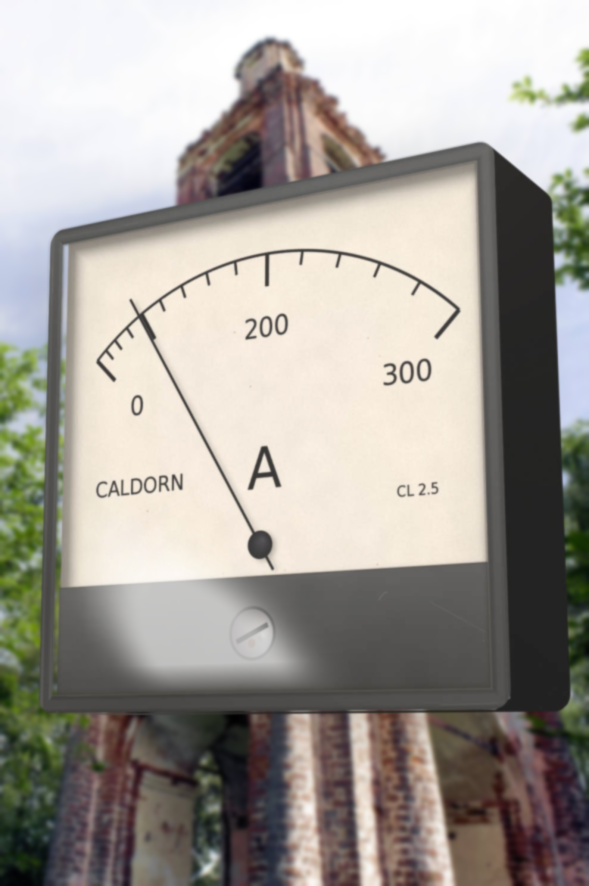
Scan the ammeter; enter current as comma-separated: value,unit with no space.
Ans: 100,A
